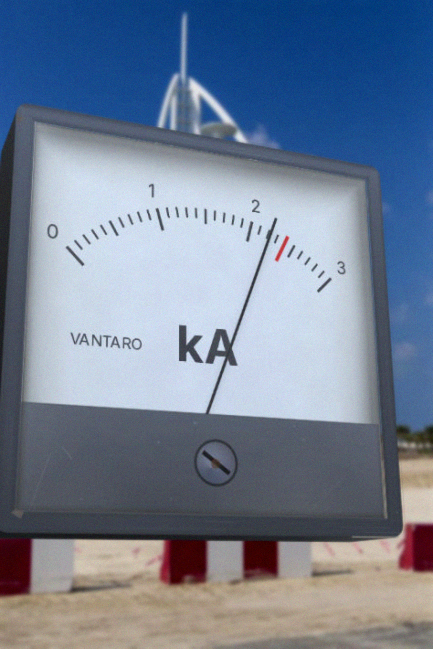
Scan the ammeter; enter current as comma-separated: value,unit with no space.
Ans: 2.2,kA
